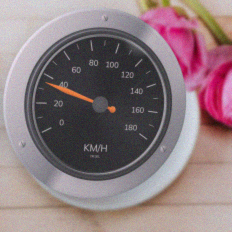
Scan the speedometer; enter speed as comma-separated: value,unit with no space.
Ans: 35,km/h
